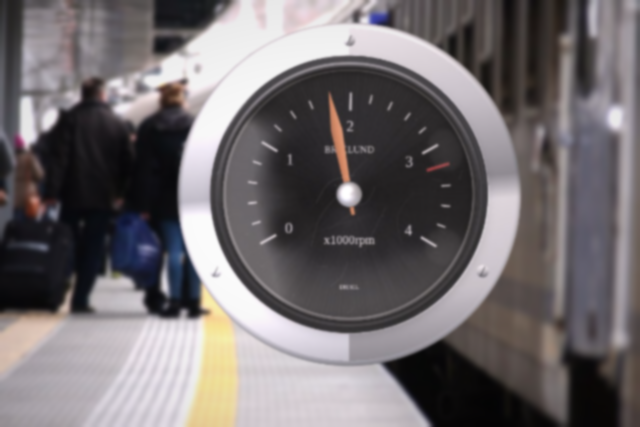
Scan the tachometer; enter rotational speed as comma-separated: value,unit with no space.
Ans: 1800,rpm
